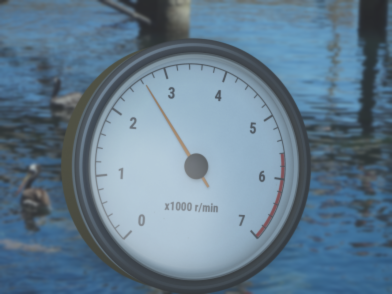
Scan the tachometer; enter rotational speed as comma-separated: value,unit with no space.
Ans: 2600,rpm
